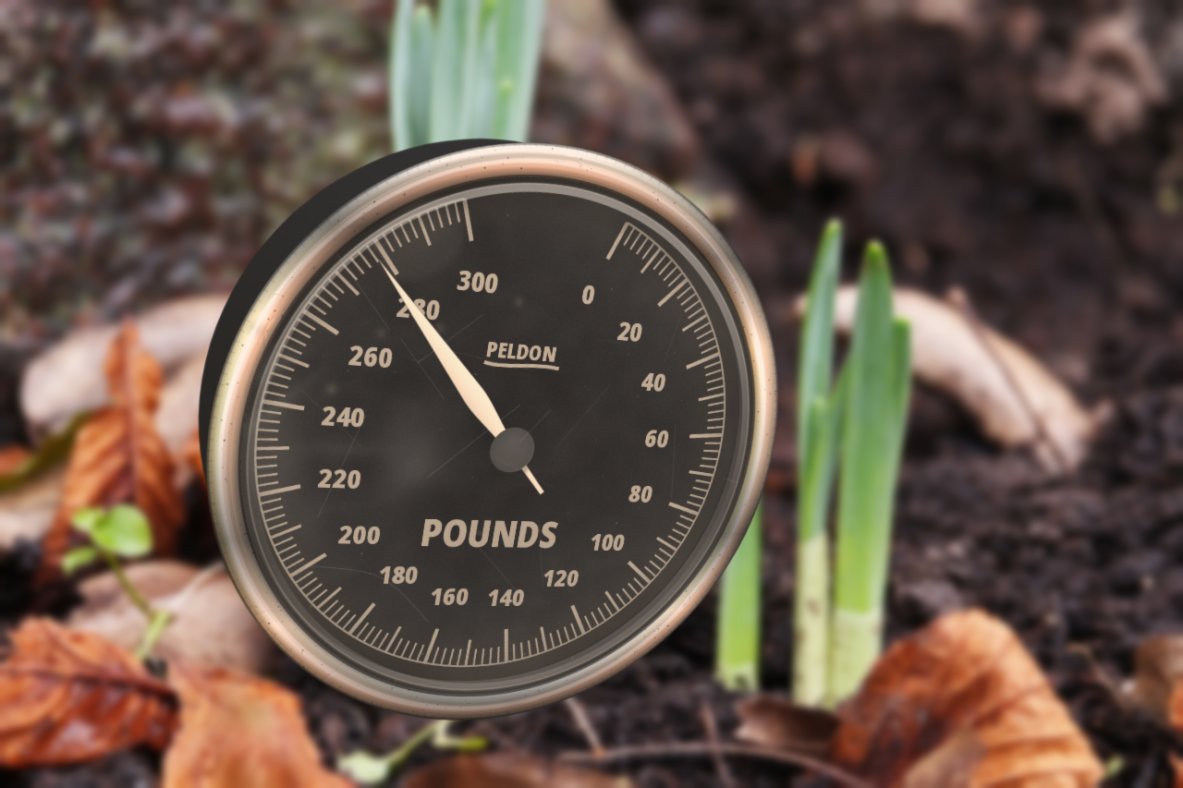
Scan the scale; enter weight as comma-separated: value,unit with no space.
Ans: 278,lb
